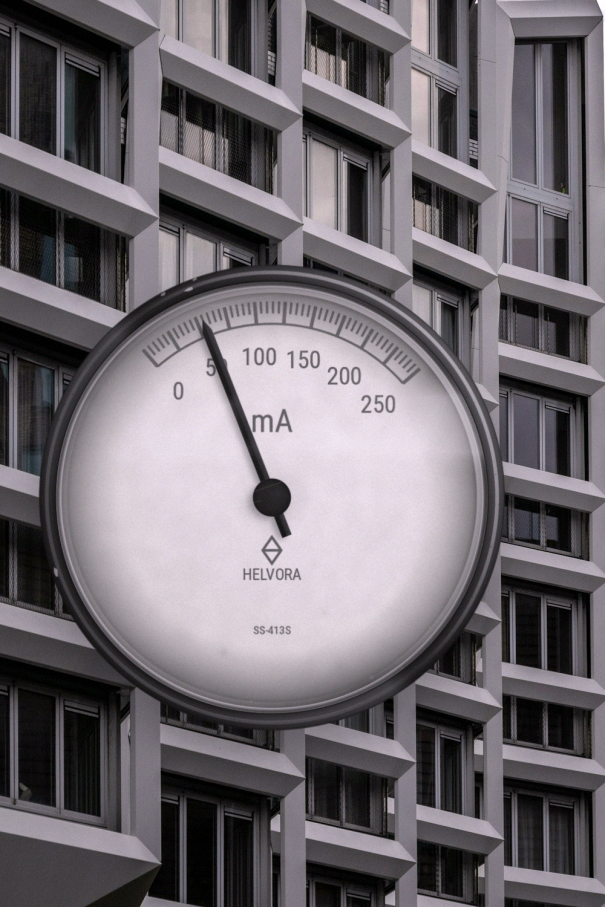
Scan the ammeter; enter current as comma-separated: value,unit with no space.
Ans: 55,mA
